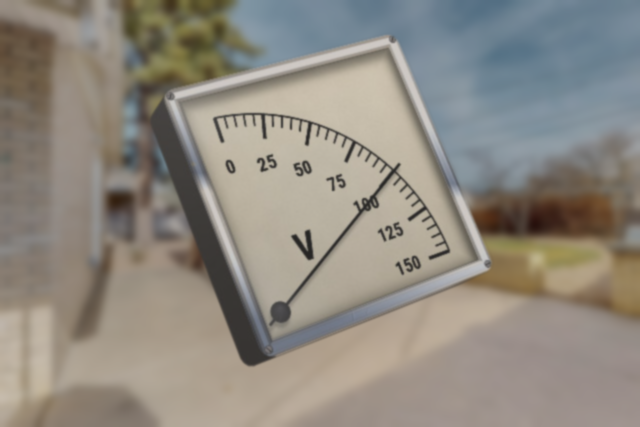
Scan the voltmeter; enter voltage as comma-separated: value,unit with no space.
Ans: 100,V
